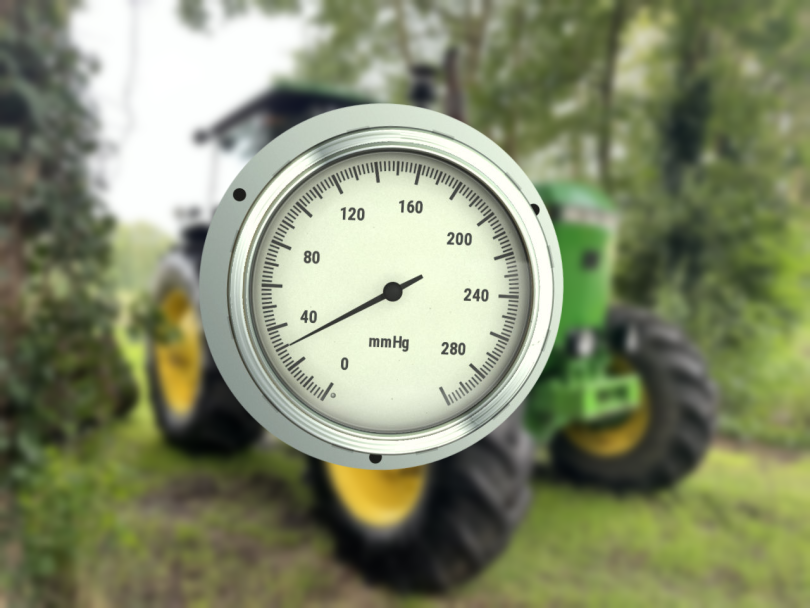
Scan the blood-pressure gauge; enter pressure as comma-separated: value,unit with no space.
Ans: 30,mmHg
